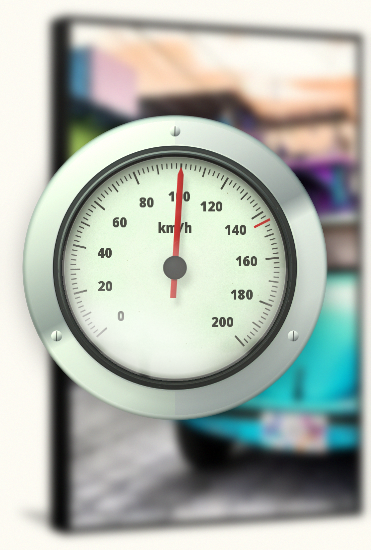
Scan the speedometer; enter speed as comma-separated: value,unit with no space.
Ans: 100,km/h
